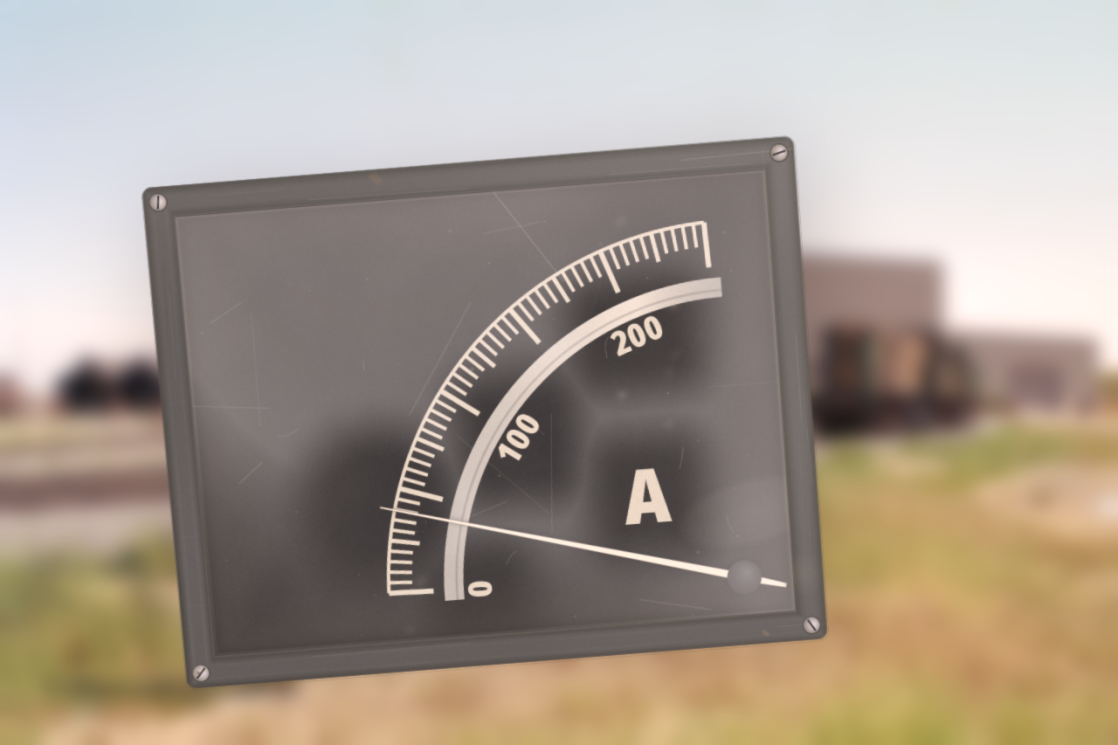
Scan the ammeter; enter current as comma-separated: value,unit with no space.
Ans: 40,A
